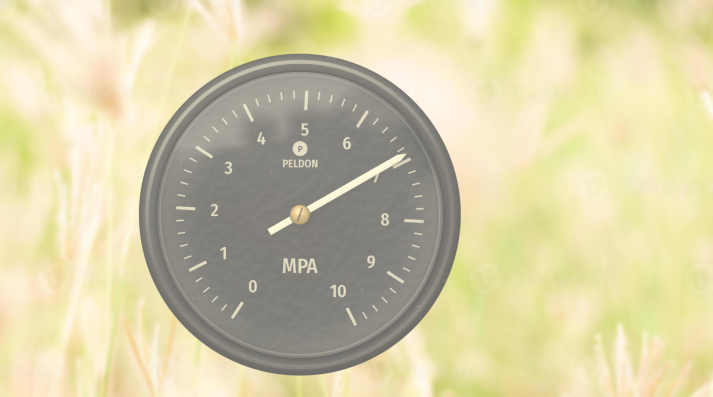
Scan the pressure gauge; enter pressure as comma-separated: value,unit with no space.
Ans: 6.9,MPa
